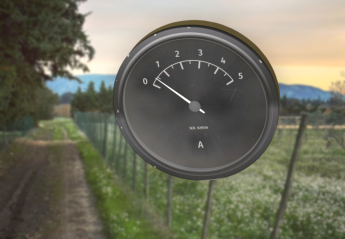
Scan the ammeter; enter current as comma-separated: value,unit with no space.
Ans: 0.5,A
